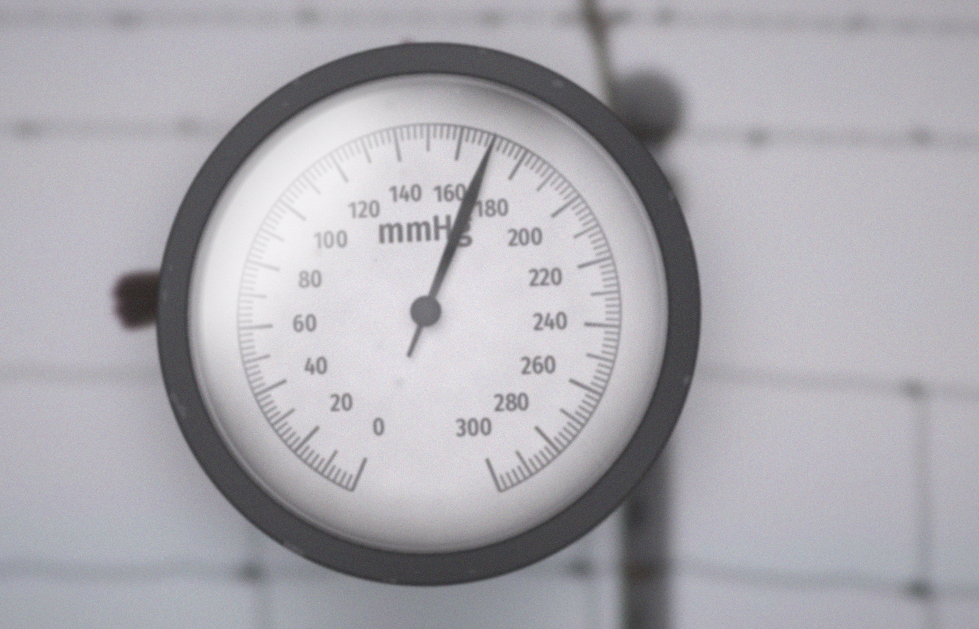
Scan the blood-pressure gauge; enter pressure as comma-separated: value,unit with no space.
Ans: 170,mmHg
